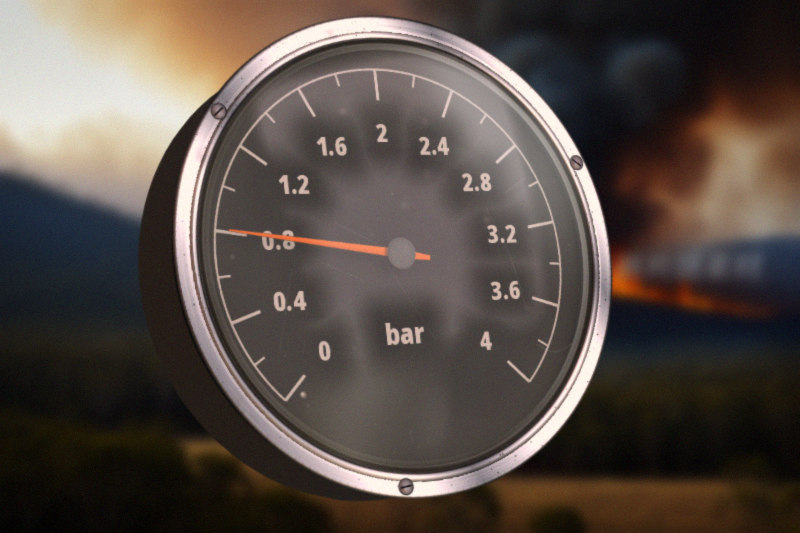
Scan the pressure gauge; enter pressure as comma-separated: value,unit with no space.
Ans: 0.8,bar
